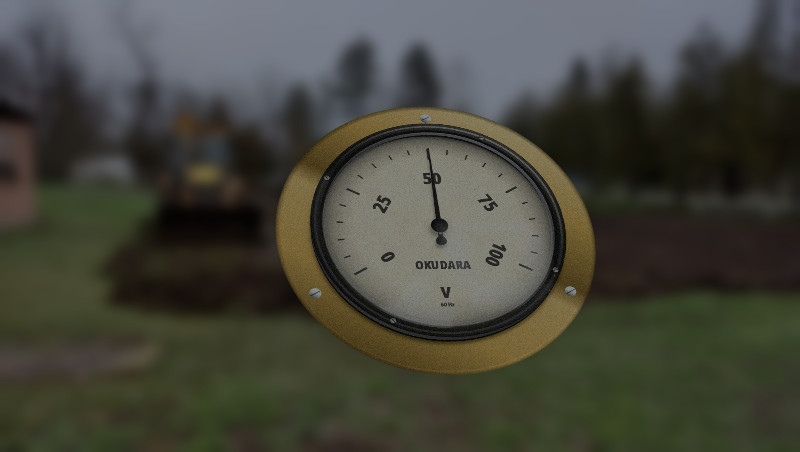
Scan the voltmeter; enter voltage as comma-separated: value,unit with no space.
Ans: 50,V
